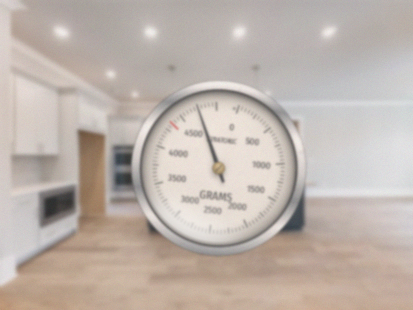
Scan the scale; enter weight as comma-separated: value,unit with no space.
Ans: 4750,g
